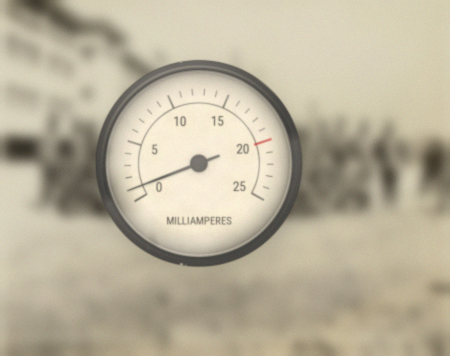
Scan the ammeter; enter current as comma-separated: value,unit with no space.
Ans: 1,mA
